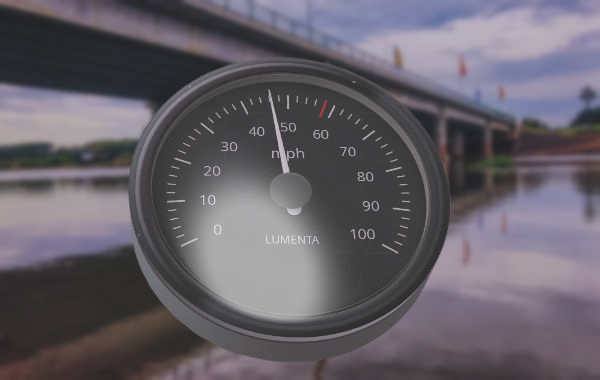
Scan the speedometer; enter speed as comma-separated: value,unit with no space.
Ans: 46,mph
